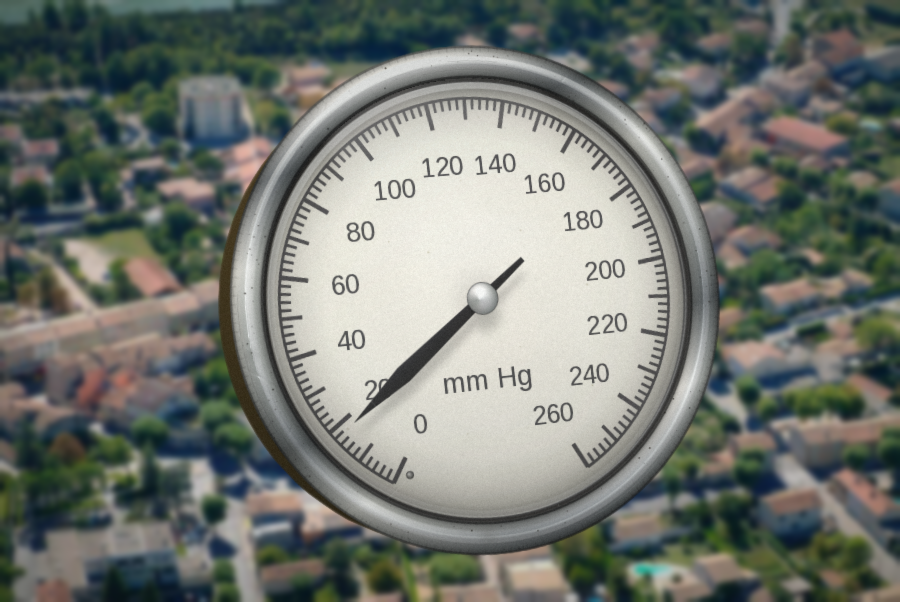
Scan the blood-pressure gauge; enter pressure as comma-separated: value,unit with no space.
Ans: 18,mmHg
